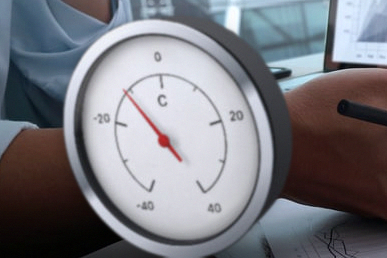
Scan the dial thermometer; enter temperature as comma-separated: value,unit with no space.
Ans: -10,°C
